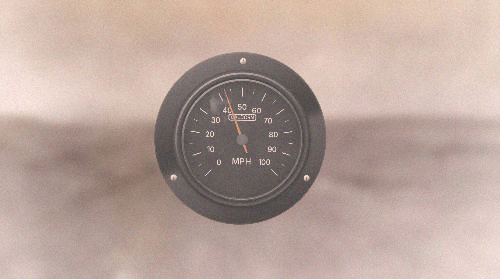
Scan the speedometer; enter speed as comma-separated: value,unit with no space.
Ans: 42.5,mph
